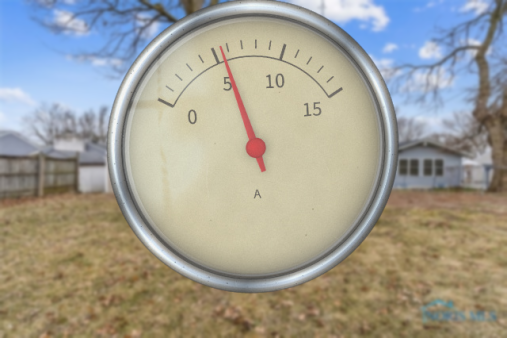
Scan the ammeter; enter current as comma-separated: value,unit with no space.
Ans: 5.5,A
